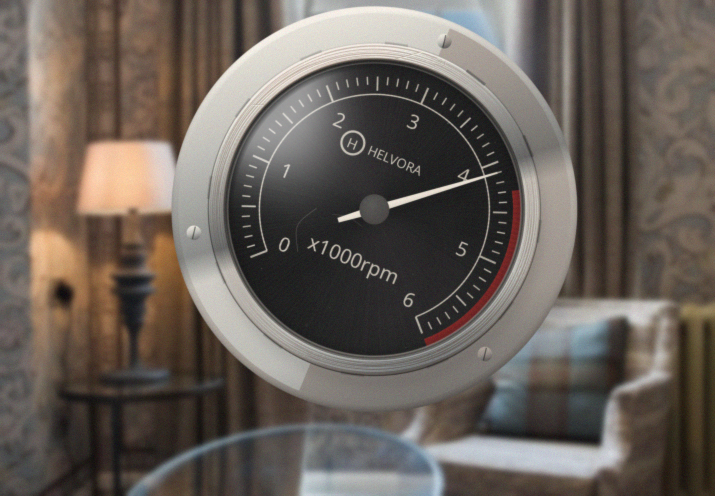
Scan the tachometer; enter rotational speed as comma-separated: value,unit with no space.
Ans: 4100,rpm
